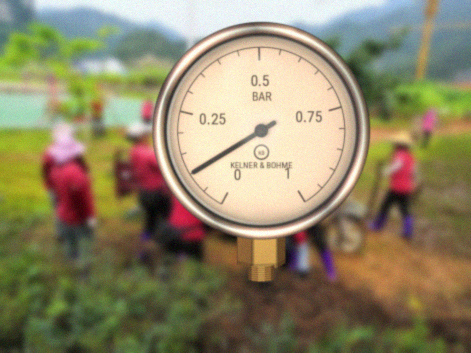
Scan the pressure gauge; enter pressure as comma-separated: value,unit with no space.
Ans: 0.1,bar
